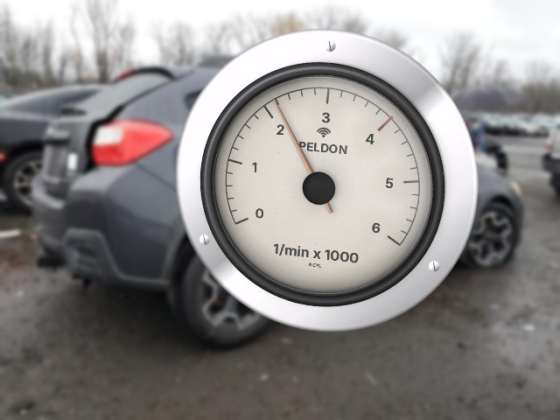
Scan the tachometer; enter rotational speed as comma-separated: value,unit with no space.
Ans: 2200,rpm
